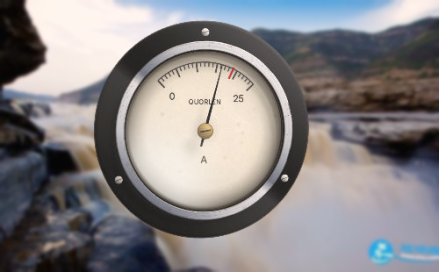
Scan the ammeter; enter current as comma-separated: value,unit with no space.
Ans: 16,A
